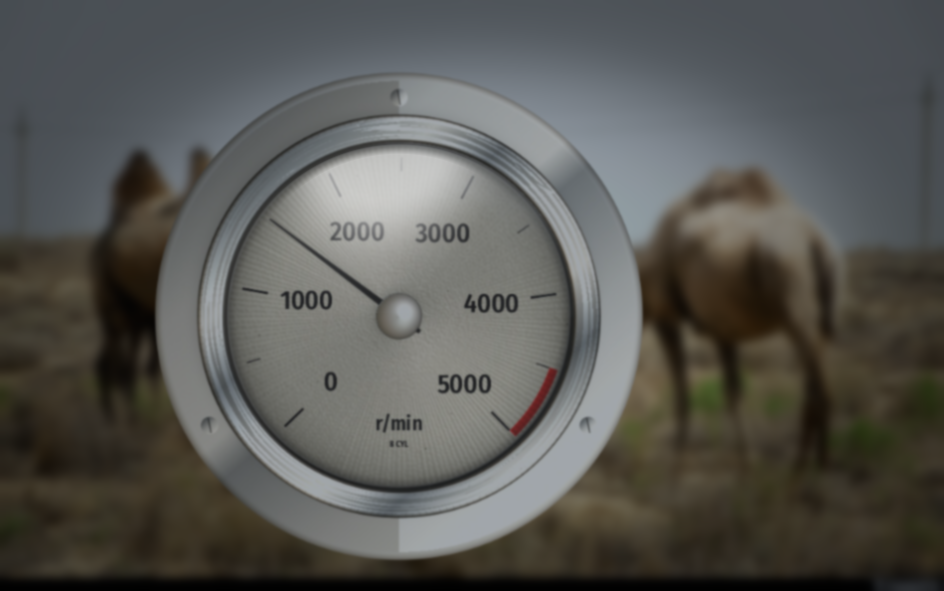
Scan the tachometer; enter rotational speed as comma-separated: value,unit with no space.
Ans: 1500,rpm
